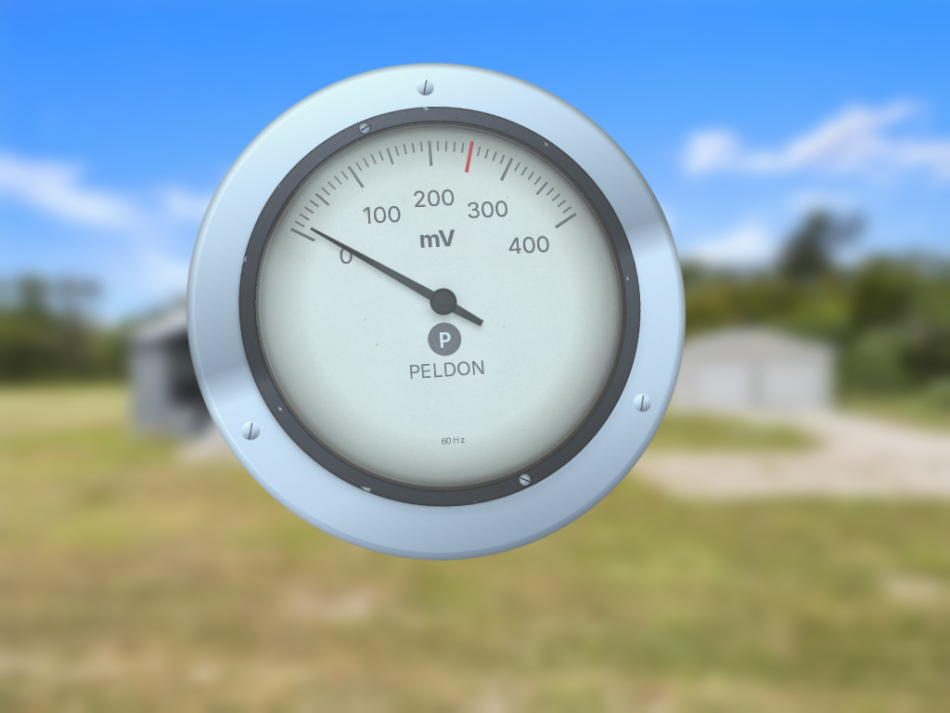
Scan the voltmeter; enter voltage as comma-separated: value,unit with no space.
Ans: 10,mV
